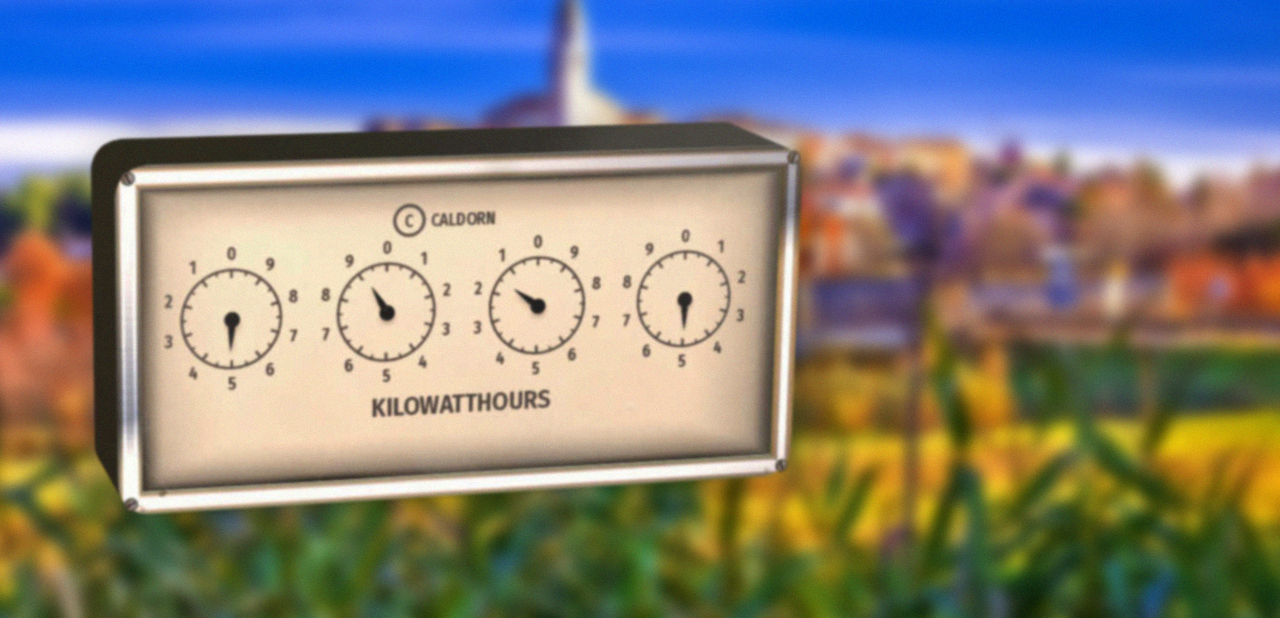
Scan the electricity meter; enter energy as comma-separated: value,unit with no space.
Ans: 4915,kWh
